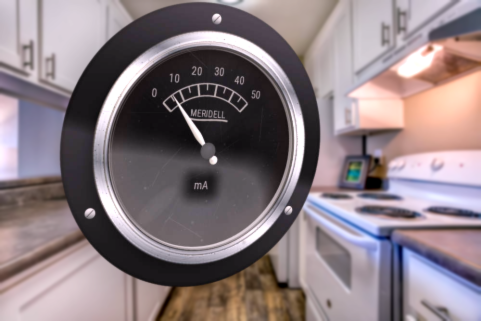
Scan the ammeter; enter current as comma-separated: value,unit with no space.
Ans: 5,mA
